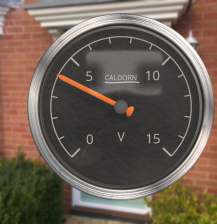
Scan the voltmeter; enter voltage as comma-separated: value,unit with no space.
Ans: 4,V
